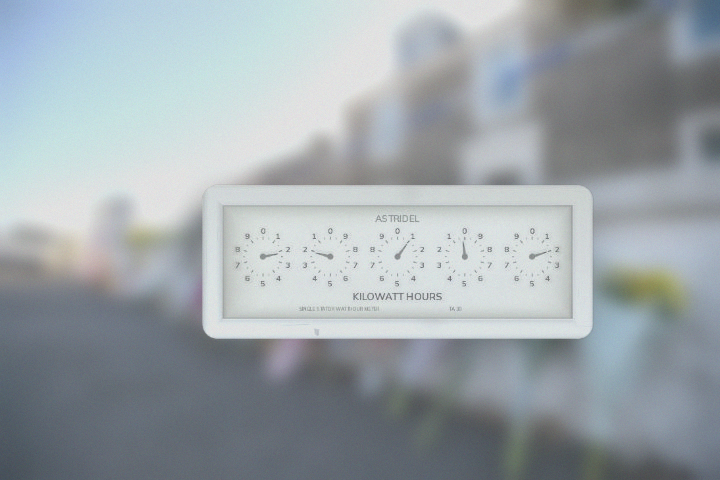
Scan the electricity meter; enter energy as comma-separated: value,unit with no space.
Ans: 22102,kWh
